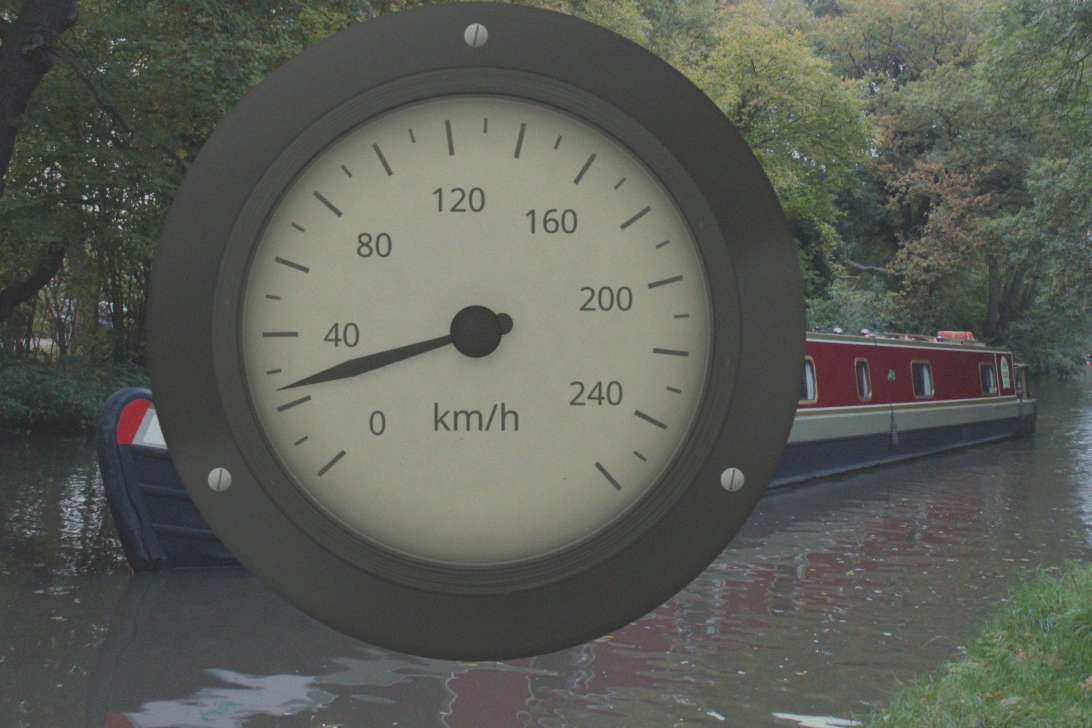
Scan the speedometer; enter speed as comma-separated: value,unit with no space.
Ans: 25,km/h
